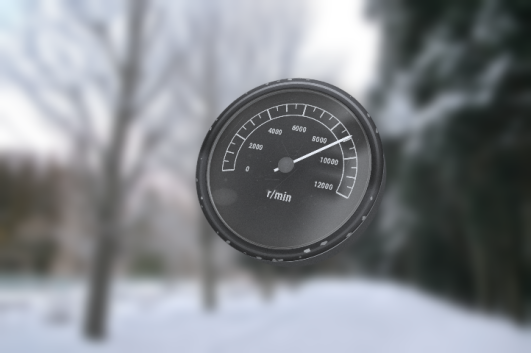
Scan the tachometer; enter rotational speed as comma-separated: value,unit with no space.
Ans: 9000,rpm
